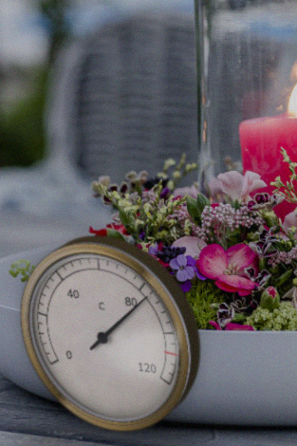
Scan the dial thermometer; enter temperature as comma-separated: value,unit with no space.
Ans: 84,°C
